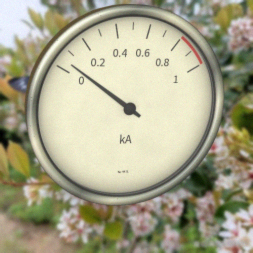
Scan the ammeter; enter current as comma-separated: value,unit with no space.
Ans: 0.05,kA
